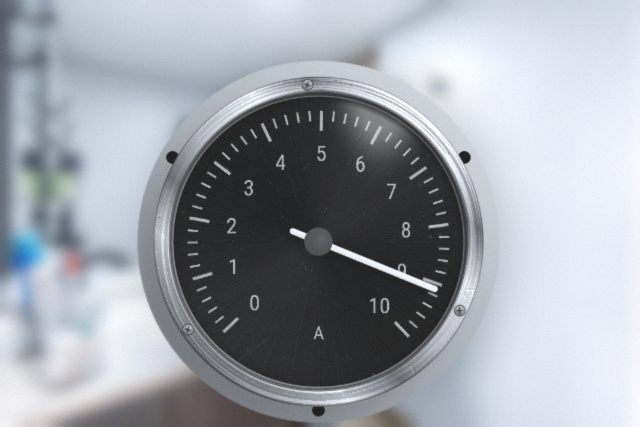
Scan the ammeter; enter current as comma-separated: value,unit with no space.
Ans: 9.1,A
